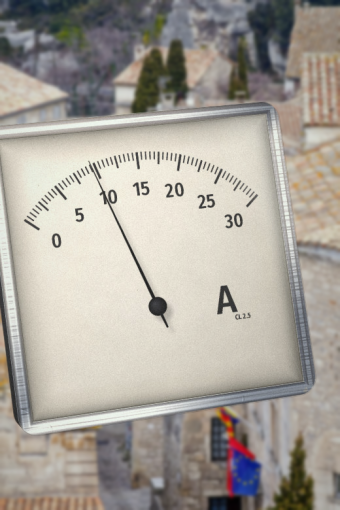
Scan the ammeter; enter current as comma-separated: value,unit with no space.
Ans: 9.5,A
